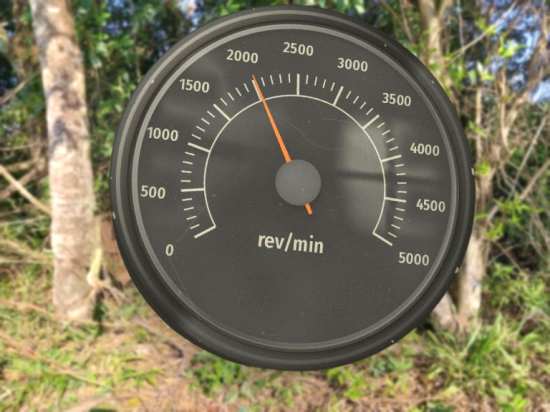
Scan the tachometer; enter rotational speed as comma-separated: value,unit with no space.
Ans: 2000,rpm
